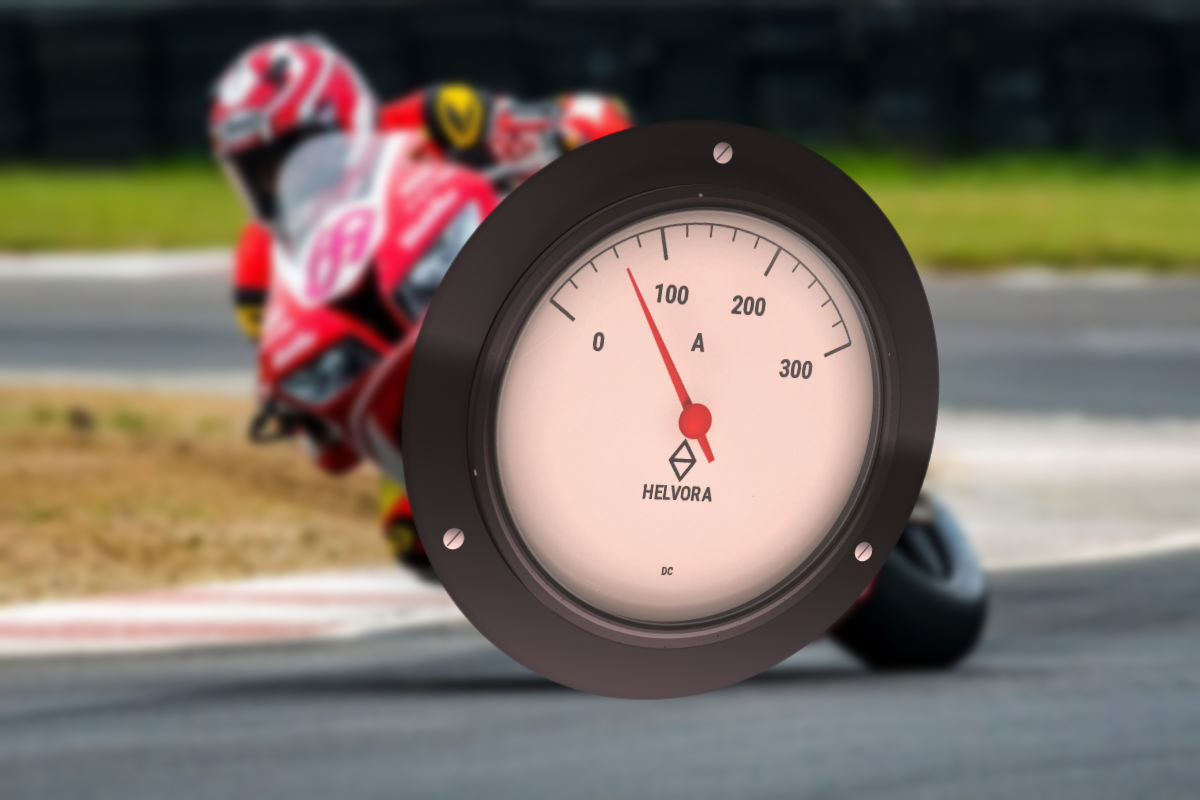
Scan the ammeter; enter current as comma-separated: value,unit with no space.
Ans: 60,A
